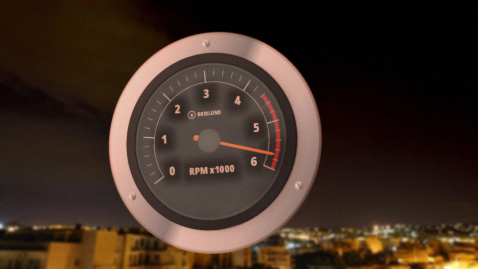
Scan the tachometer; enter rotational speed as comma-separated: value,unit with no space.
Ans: 5700,rpm
